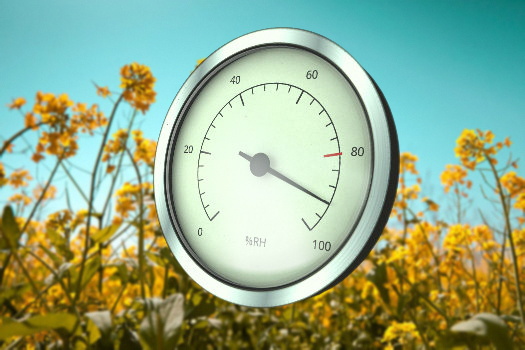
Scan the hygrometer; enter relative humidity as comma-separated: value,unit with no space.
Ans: 92,%
